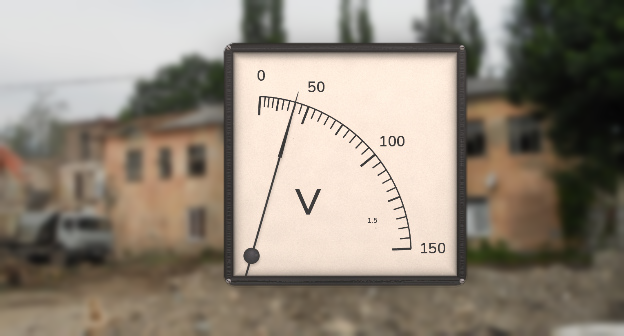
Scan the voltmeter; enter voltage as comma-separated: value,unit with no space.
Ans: 40,V
